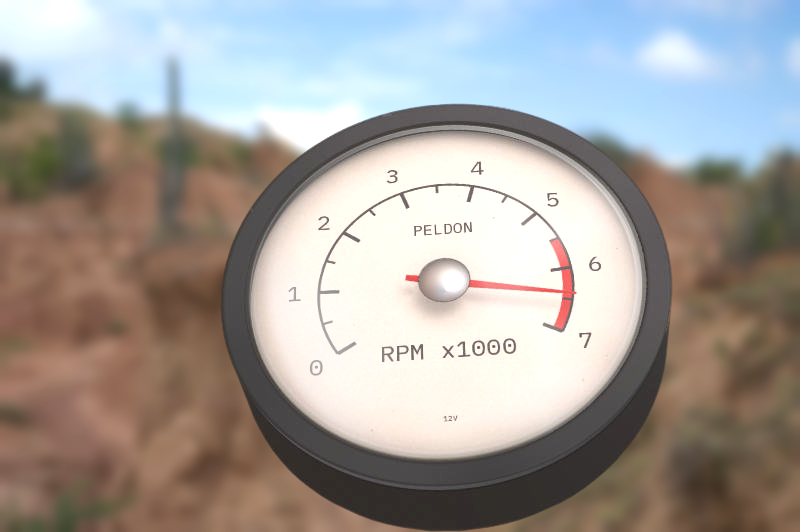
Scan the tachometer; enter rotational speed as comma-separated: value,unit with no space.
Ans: 6500,rpm
